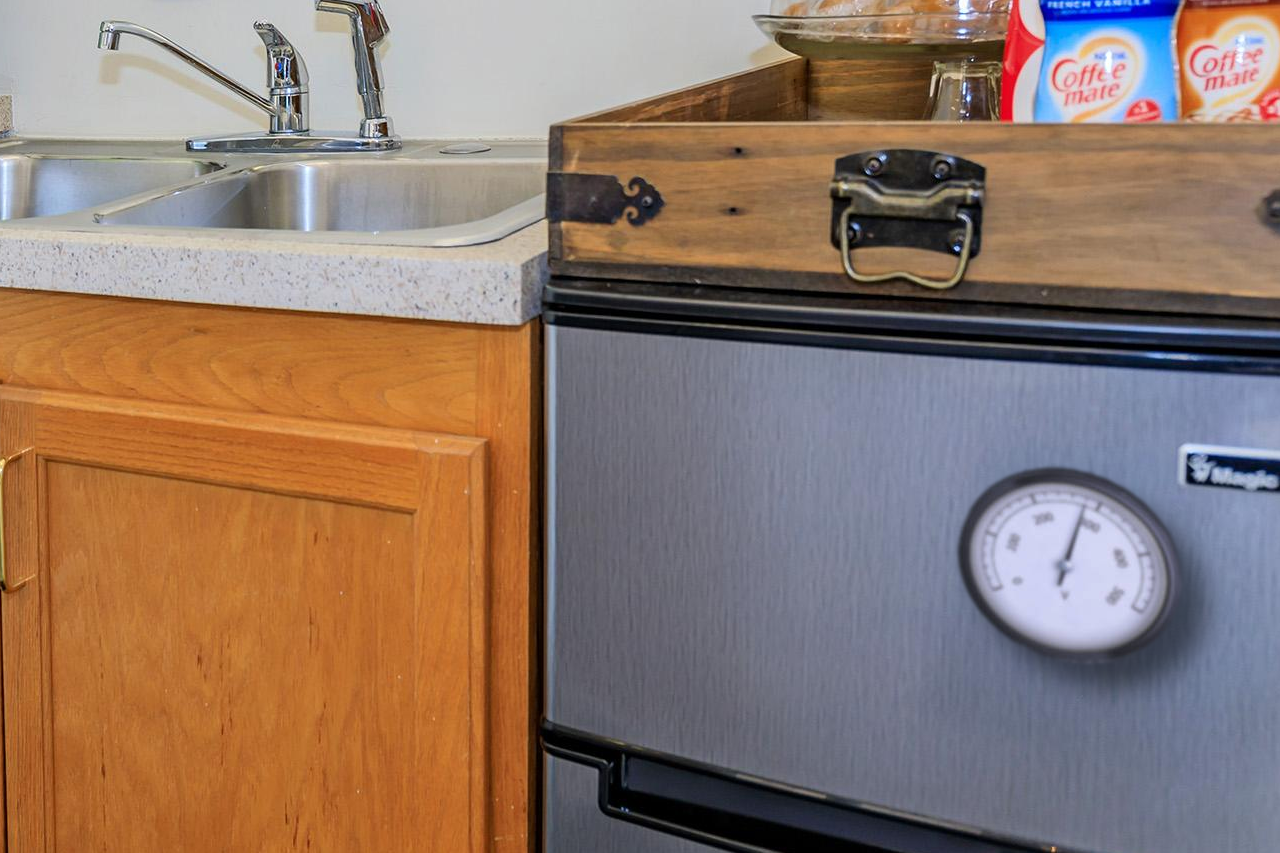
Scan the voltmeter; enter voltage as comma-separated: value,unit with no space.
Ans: 280,V
